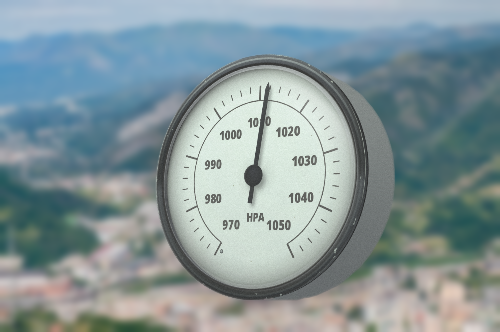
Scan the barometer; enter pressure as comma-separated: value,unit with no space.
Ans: 1012,hPa
